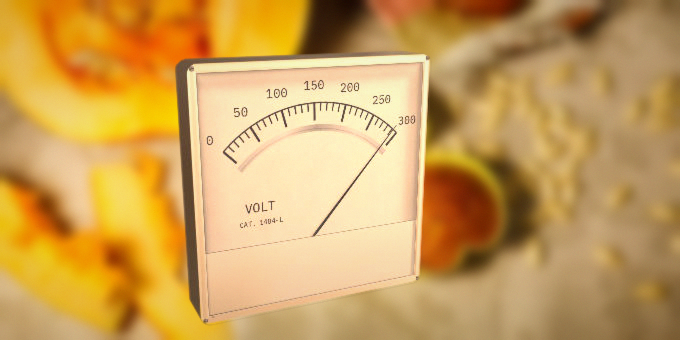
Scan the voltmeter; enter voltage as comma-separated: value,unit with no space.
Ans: 290,V
